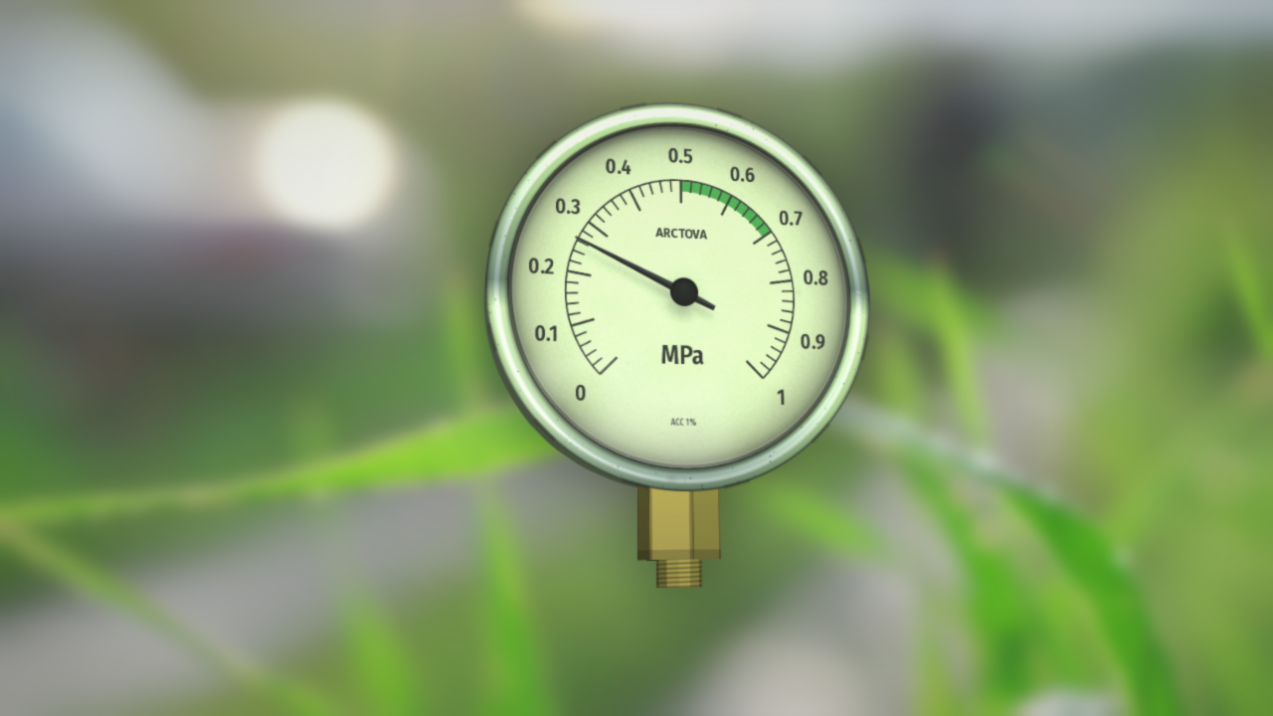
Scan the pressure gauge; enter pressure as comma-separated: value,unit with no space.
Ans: 0.26,MPa
